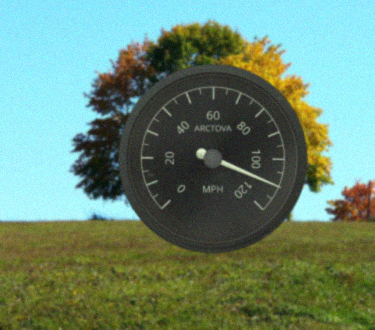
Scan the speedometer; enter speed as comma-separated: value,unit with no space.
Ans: 110,mph
